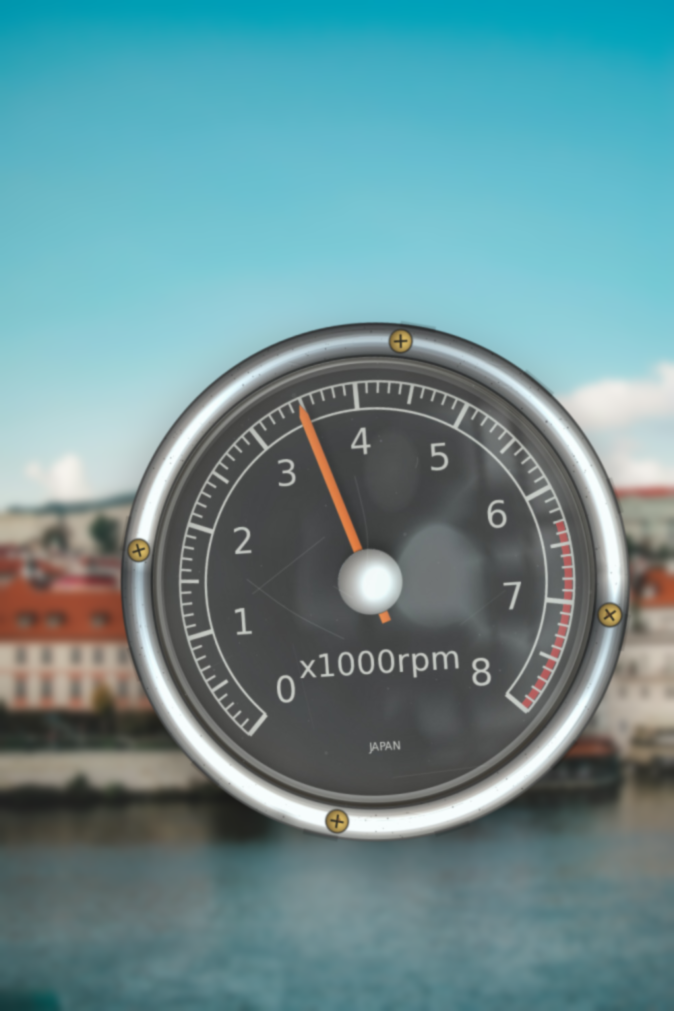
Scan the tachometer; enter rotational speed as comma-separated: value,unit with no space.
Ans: 3500,rpm
